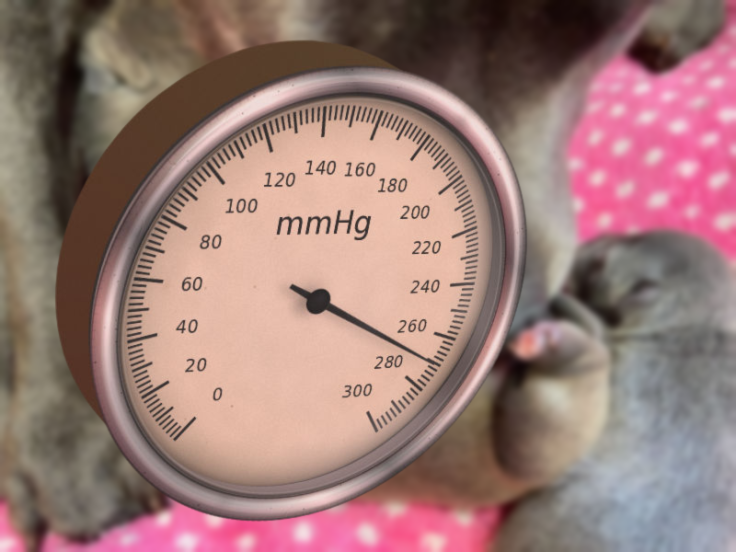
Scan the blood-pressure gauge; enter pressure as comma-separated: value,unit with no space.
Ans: 270,mmHg
